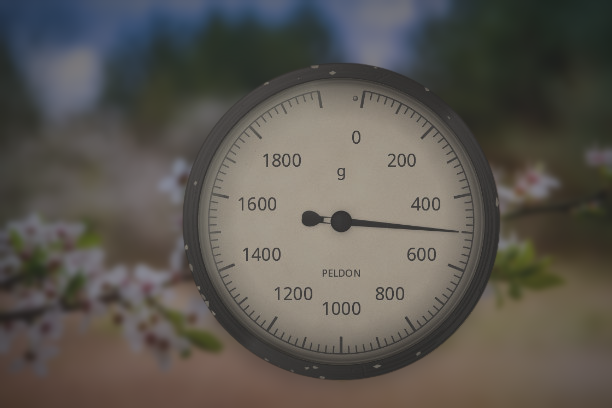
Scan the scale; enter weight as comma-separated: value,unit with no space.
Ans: 500,g
